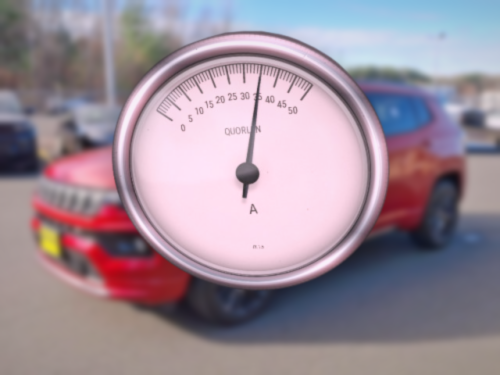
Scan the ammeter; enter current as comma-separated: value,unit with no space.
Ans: 35,A
